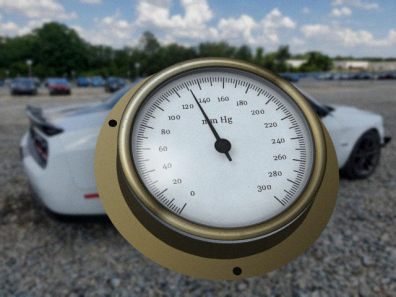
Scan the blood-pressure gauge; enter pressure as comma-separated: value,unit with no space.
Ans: 130,mmHg
